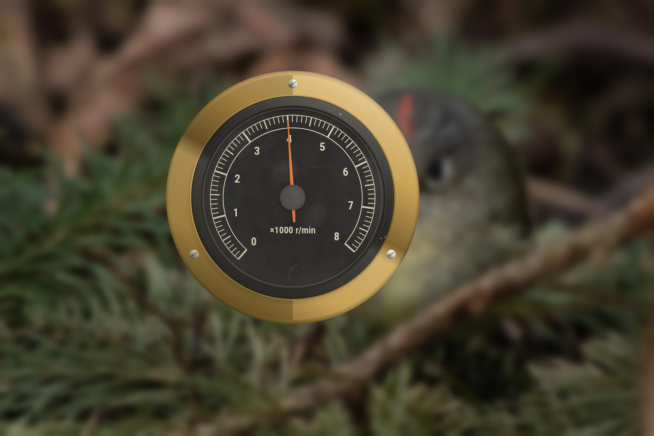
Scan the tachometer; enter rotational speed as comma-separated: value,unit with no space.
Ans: 4000,rpm
